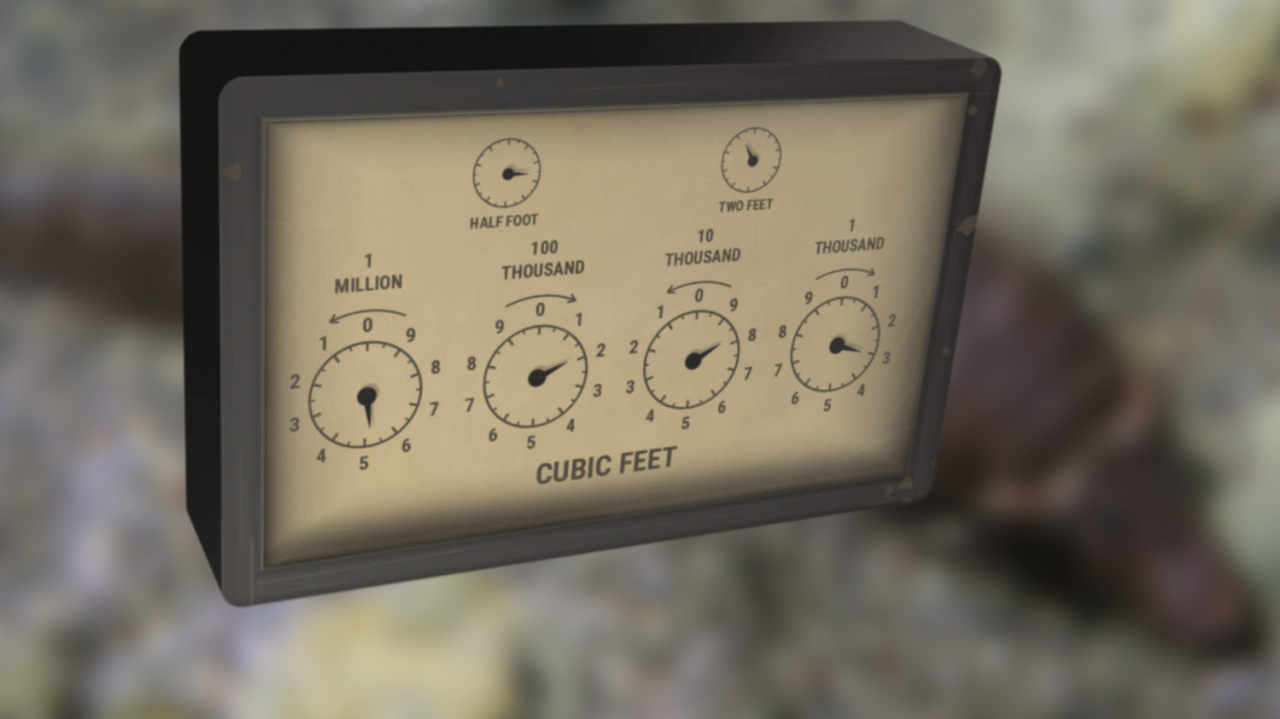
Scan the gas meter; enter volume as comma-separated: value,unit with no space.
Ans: 518300,ft³
